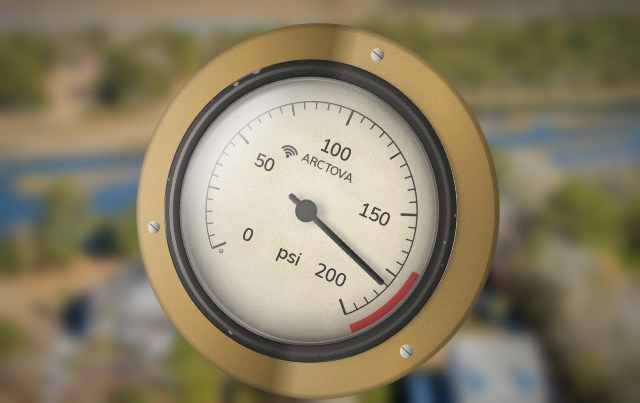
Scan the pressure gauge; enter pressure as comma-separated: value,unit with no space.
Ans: 180,psi
